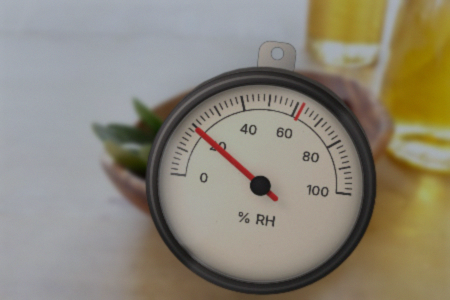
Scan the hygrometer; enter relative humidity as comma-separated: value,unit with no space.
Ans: 20,%
